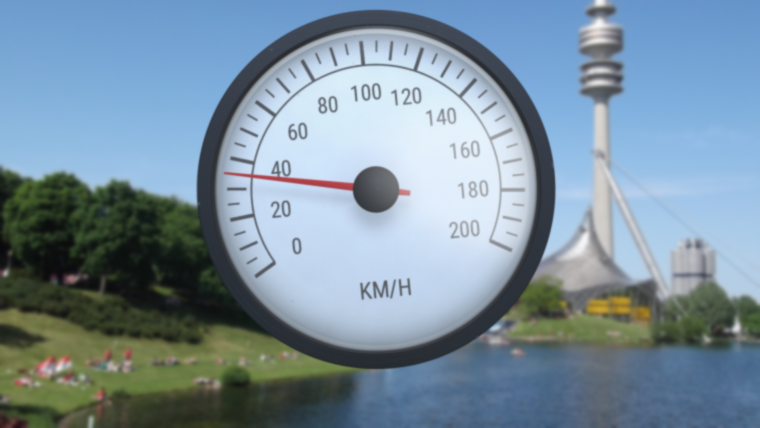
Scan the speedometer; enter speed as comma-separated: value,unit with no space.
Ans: 35,km/h
